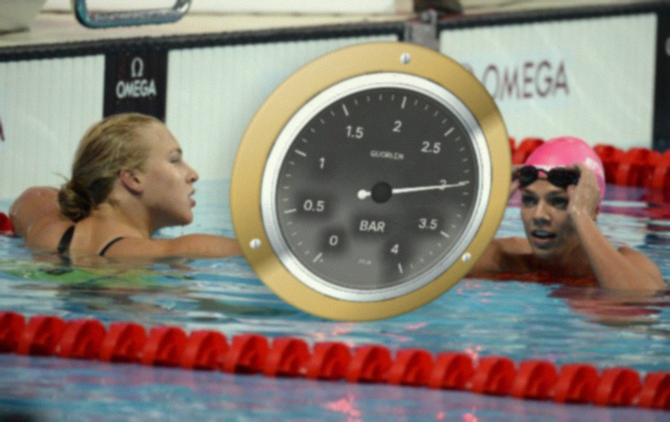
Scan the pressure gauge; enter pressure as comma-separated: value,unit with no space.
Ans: 3,bar
